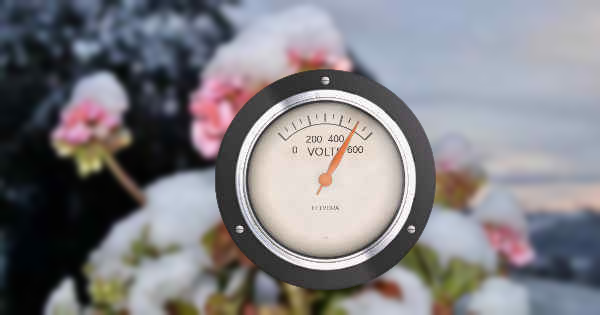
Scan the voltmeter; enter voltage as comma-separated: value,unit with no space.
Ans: 500,V
